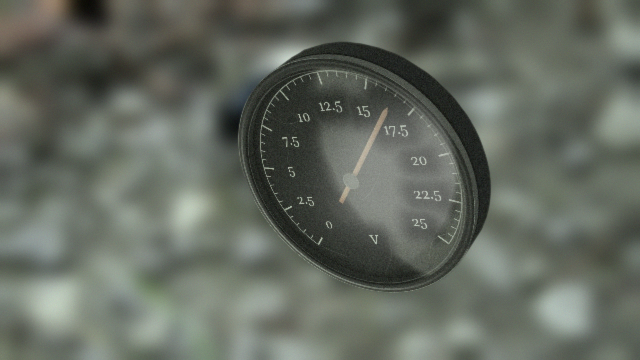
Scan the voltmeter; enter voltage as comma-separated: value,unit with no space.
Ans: 16.5,V
